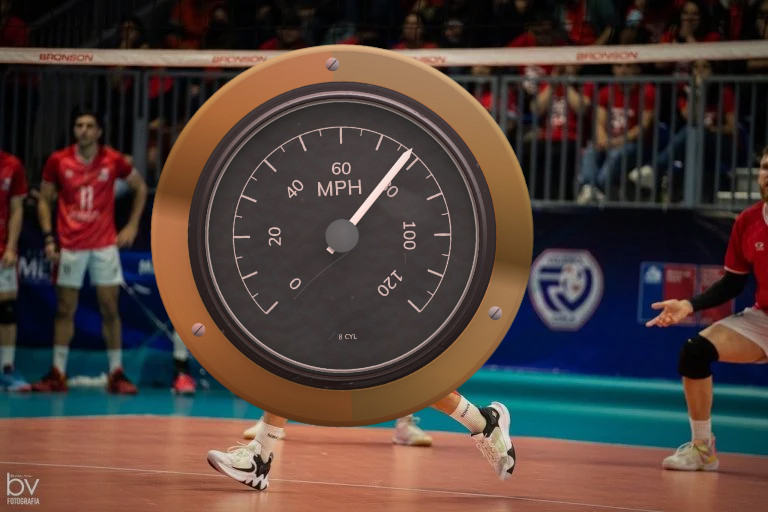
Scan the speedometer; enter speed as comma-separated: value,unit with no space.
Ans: 77.5,mph
